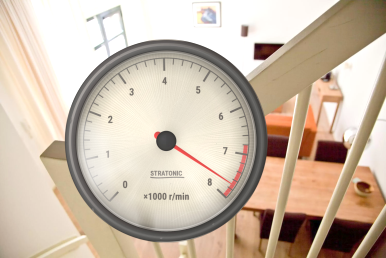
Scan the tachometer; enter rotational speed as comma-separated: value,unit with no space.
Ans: 7700,rpm
